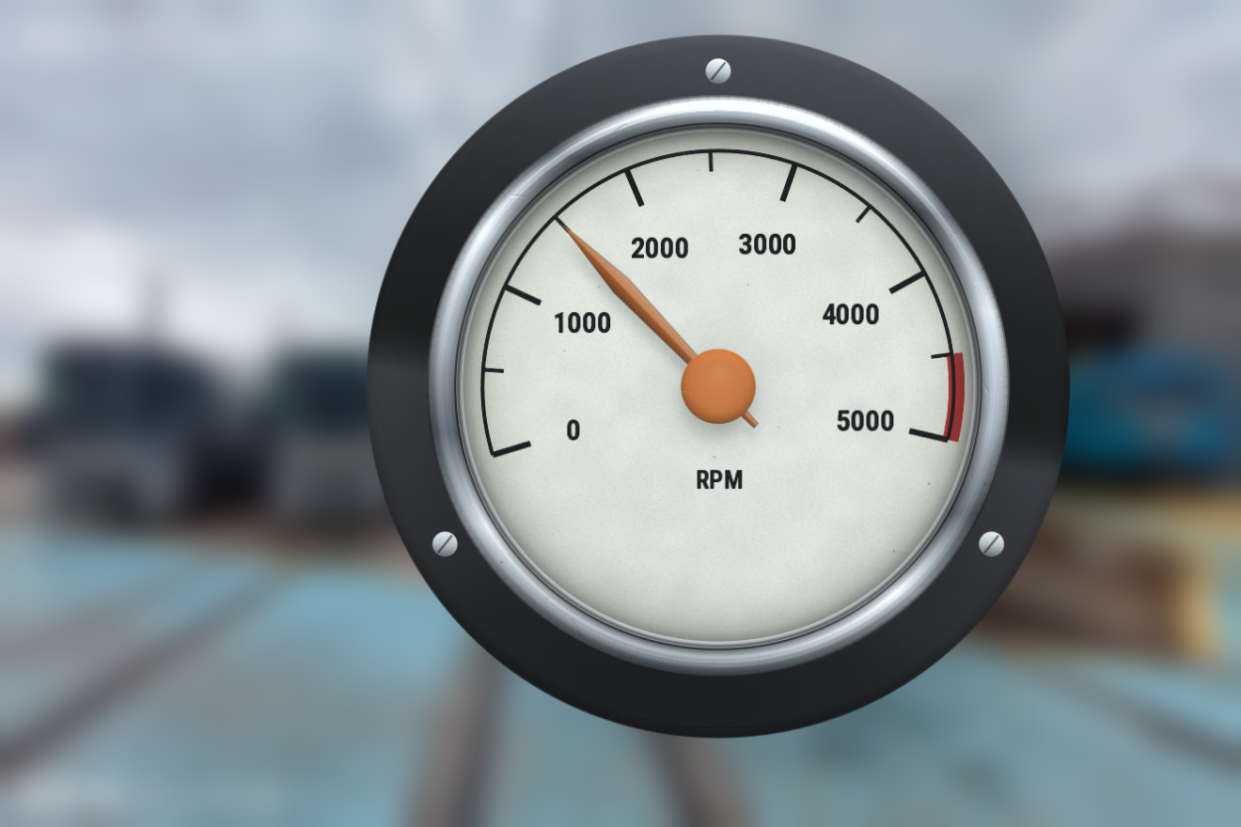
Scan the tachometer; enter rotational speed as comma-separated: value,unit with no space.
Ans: 1500,rpm
